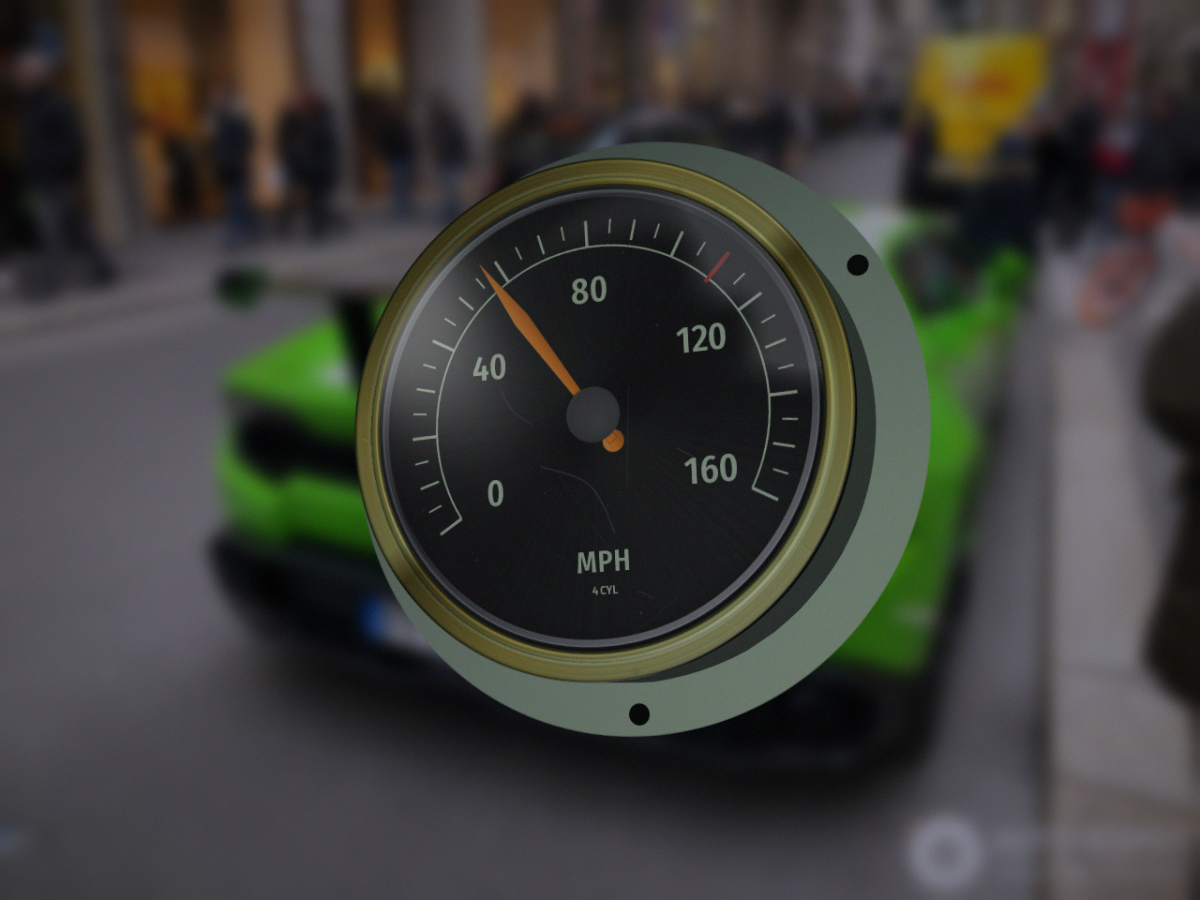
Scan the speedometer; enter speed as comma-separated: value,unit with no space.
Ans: 57.5,mph
